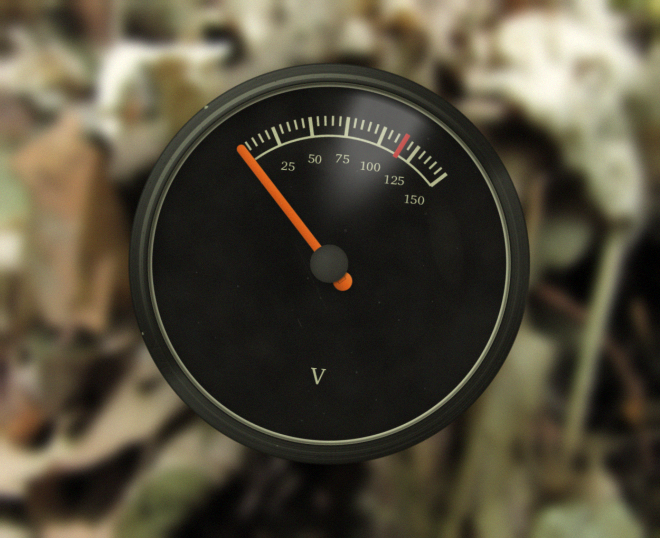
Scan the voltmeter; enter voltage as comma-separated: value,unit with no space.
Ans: 0,V
